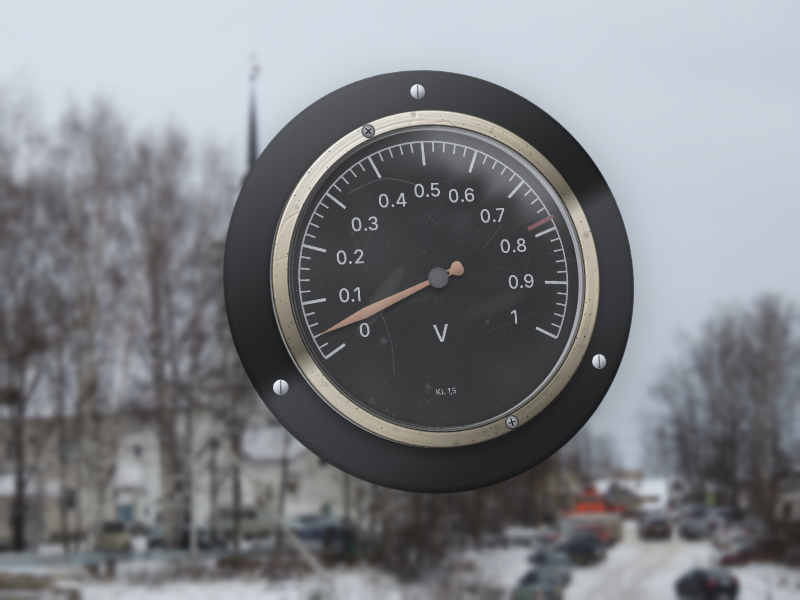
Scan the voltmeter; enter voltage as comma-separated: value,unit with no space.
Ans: 0.04,V
